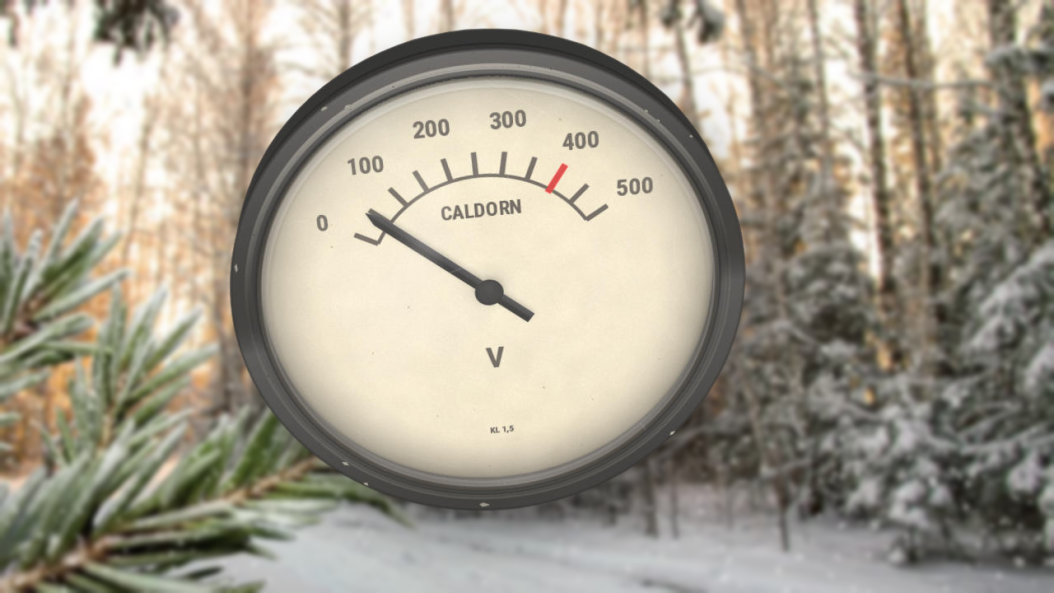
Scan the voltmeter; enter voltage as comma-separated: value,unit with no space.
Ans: 50,V
